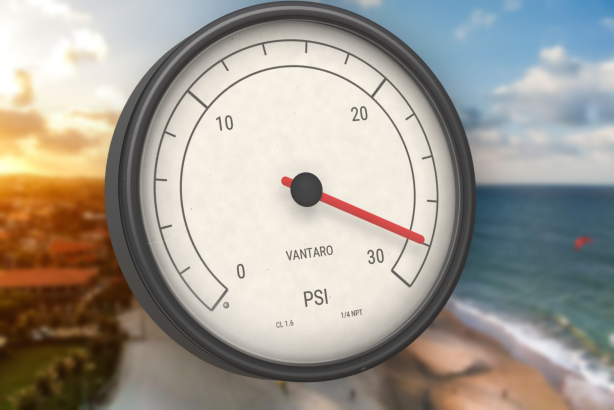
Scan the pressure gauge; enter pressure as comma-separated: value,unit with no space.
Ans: 28,psi
